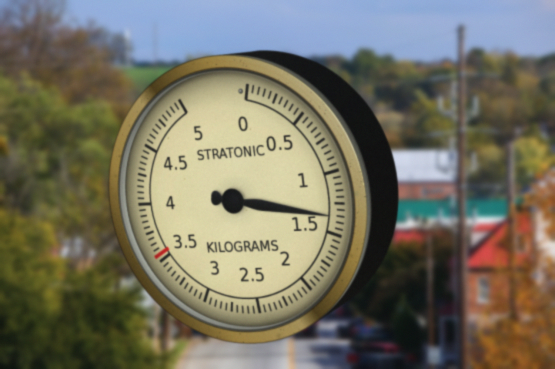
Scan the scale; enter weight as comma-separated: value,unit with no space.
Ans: 1.35,kg
